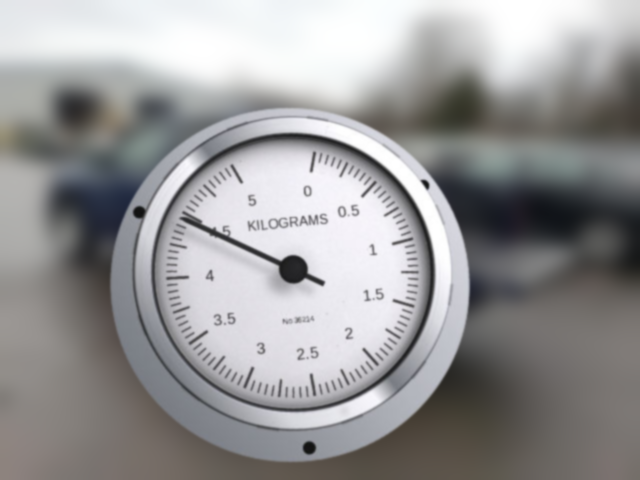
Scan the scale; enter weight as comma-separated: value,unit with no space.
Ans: 4.45,kg
